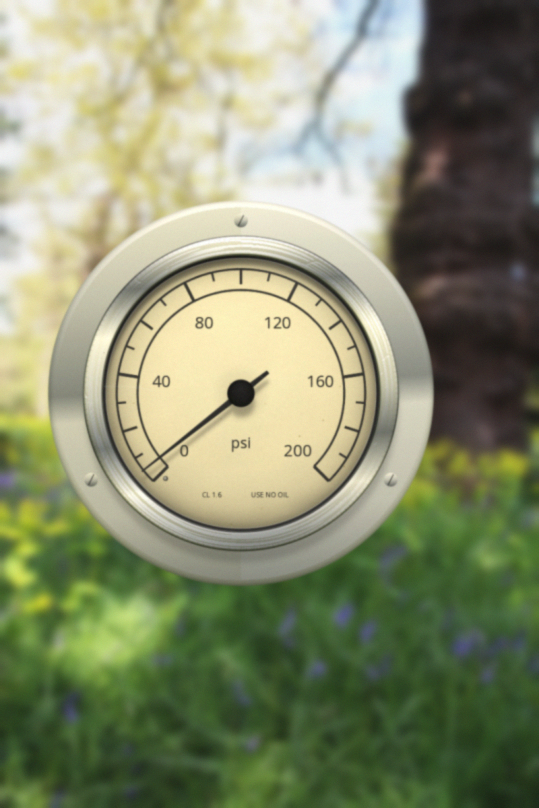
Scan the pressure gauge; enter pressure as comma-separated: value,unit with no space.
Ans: 5,psi
